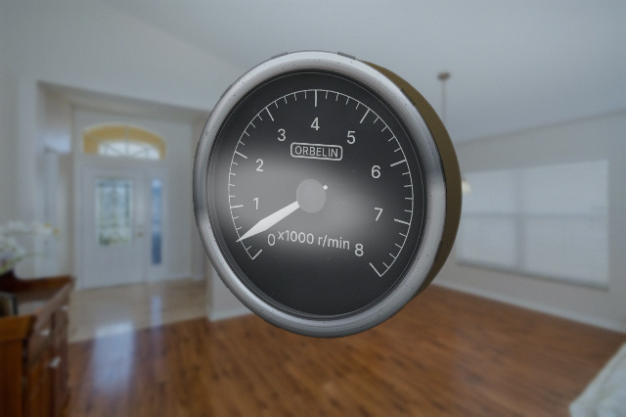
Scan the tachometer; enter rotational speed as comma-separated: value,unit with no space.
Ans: 400,rpm
